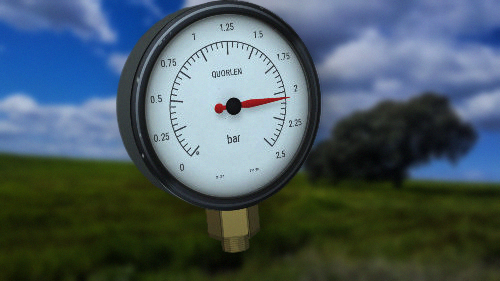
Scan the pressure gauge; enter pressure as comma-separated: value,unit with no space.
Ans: 2.05,bar
